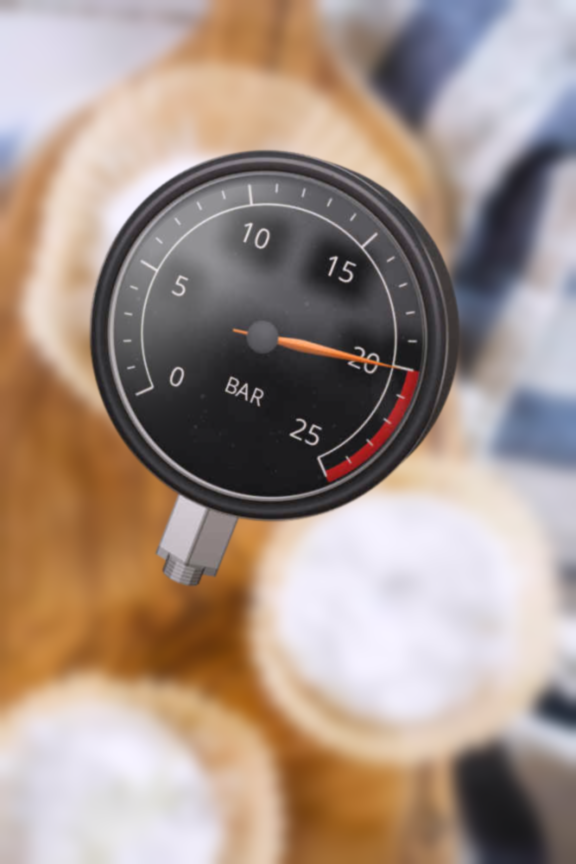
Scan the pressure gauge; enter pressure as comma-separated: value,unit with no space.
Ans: 20,bar
